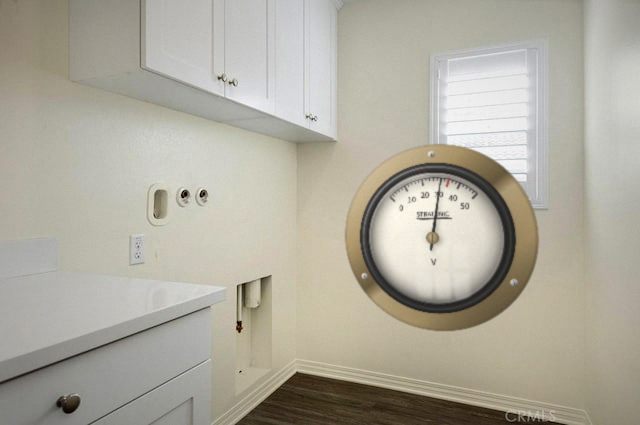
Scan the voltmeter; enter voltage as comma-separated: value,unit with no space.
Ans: 30,V
